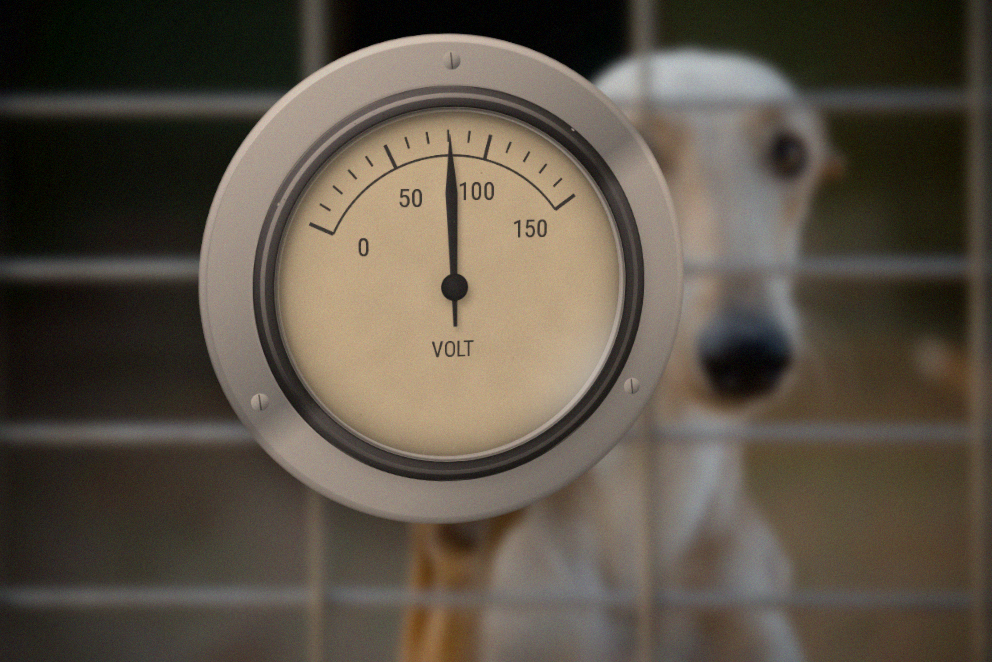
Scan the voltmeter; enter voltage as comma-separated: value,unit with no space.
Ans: 80,V
